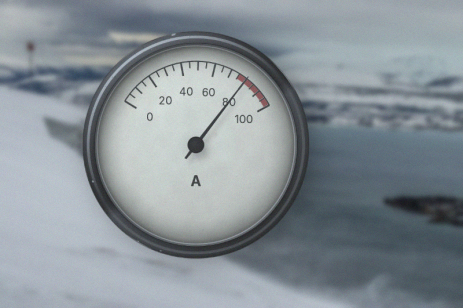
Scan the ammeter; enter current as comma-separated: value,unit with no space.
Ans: 80,A
